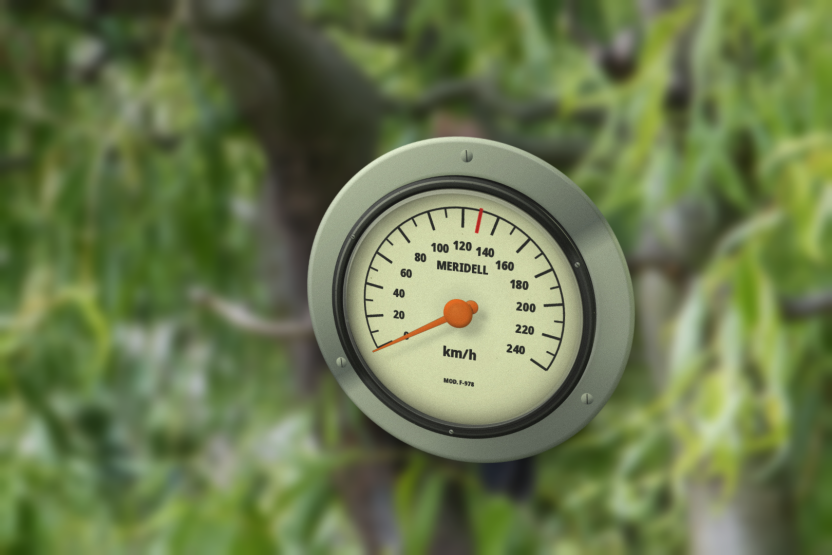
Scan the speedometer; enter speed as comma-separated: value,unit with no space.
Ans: 0,km/h
